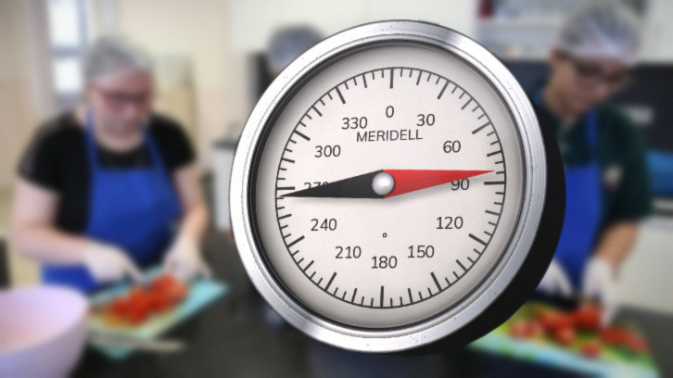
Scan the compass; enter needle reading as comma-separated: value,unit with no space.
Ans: 85,°
